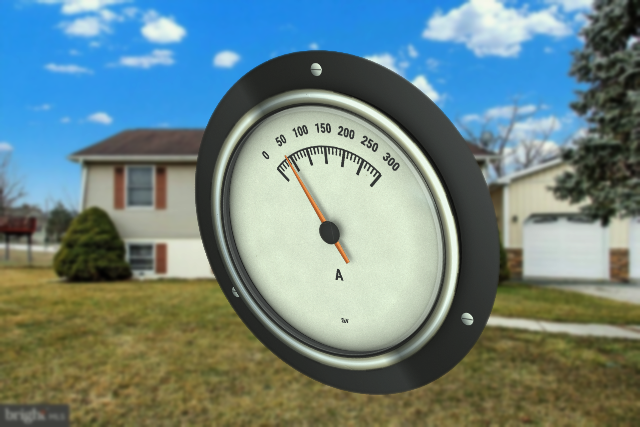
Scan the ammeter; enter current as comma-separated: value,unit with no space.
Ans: 50,A
